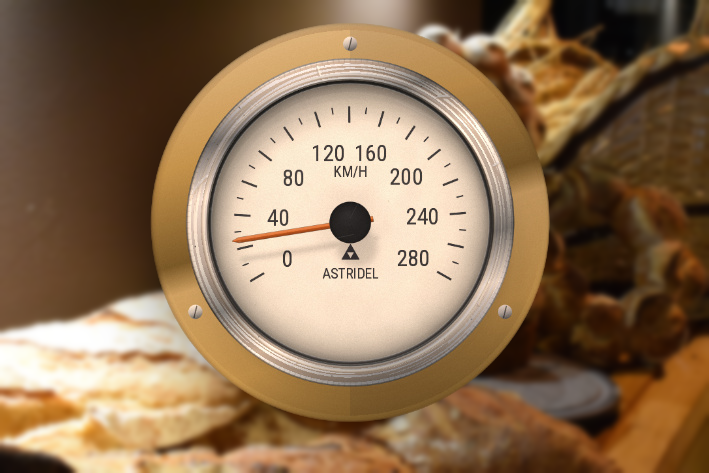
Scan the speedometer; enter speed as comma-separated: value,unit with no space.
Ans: 25,km/h
